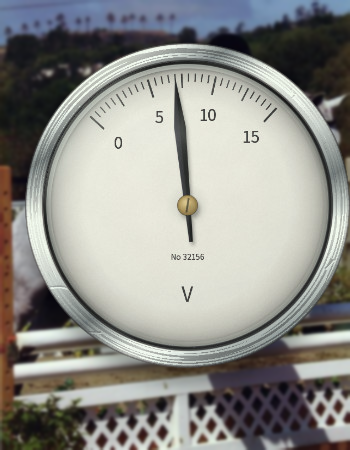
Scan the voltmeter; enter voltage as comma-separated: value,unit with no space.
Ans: 7,V
